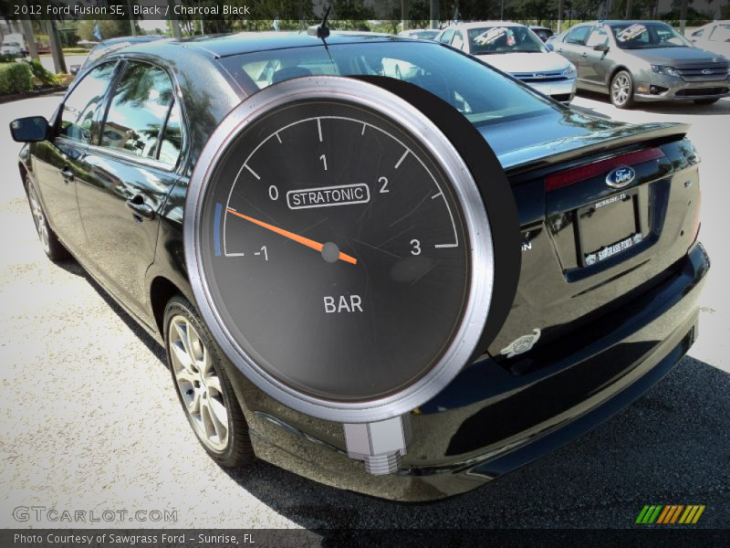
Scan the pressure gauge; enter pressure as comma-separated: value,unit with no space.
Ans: -0.5,bar
